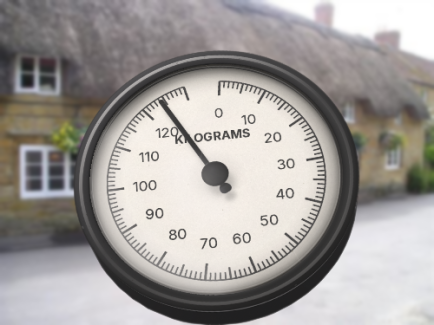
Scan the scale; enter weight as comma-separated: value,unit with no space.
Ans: 124,kg
